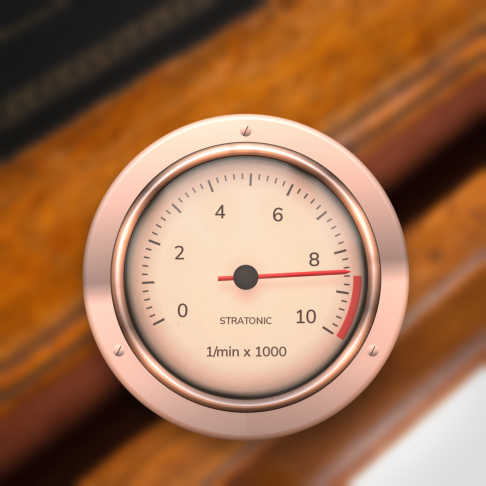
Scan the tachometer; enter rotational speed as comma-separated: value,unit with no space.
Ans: 8500,rpm
